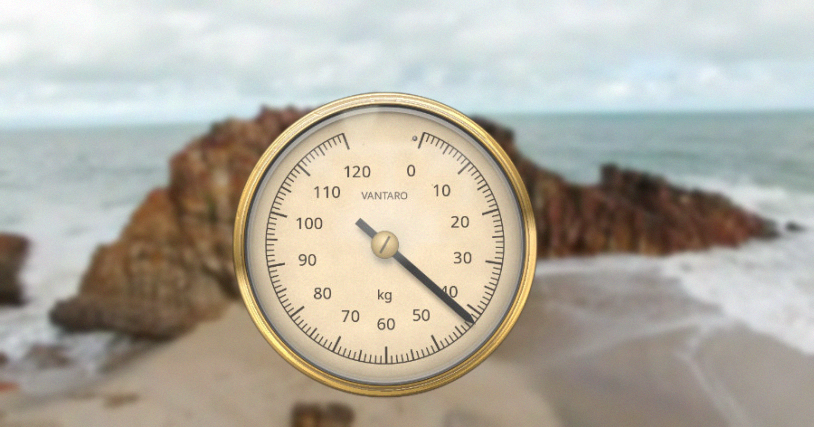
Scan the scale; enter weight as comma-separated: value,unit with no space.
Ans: 42,kg
